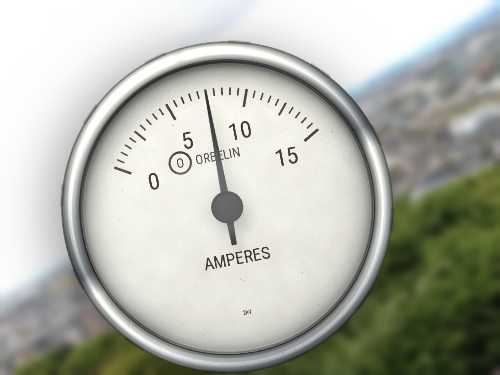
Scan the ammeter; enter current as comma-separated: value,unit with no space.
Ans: 7.5,A
